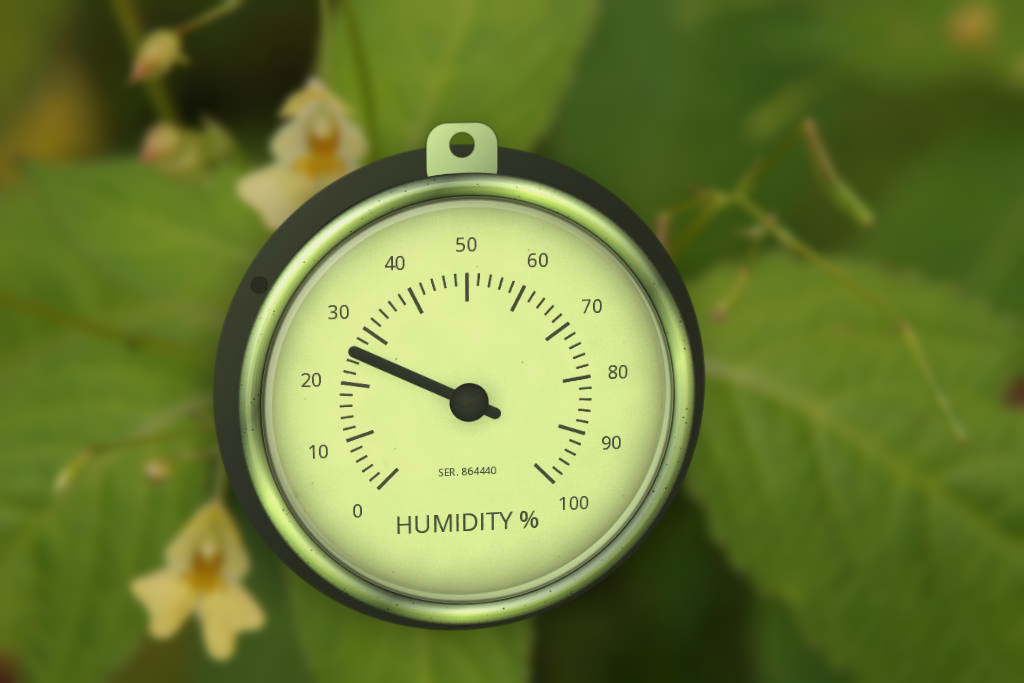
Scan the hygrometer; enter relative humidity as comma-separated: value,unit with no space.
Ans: 26,%
